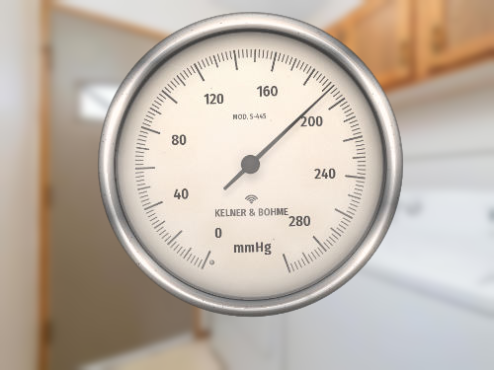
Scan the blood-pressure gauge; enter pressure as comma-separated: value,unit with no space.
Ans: 192,mmHg
